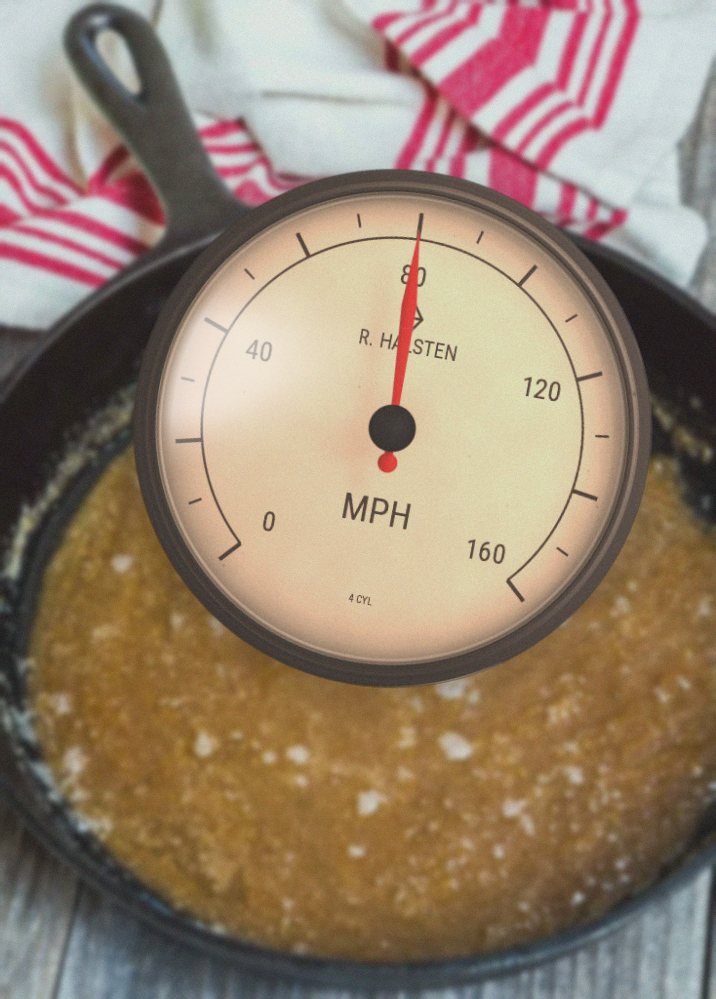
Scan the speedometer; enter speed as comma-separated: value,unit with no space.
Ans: 80,mph
